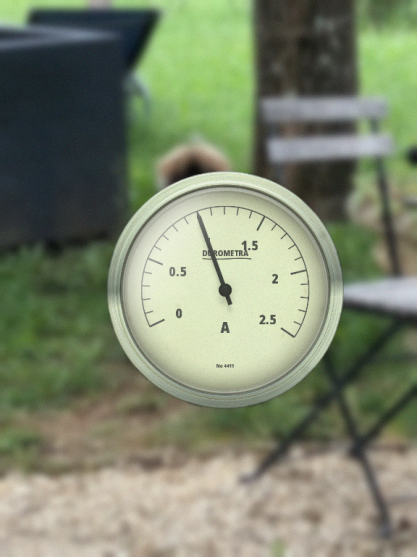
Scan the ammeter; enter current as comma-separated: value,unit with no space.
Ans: 1,A
